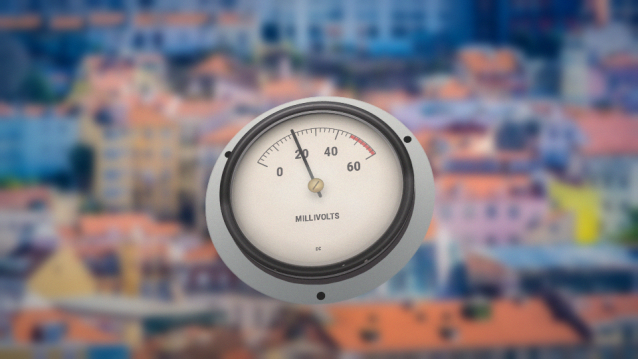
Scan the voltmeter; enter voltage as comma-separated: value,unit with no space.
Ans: 20,mV
